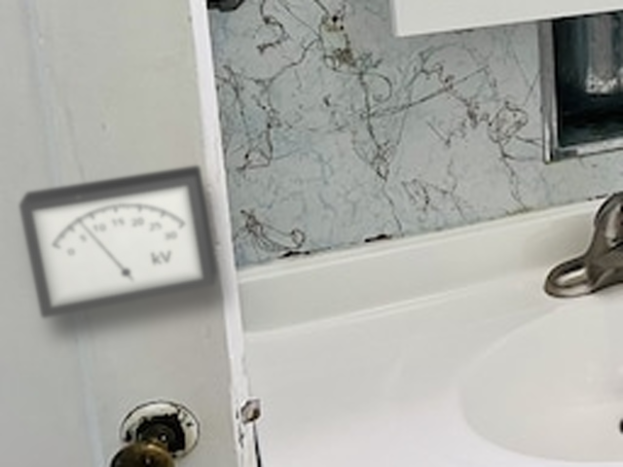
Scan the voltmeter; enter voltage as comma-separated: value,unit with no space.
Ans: 7.5,kV
